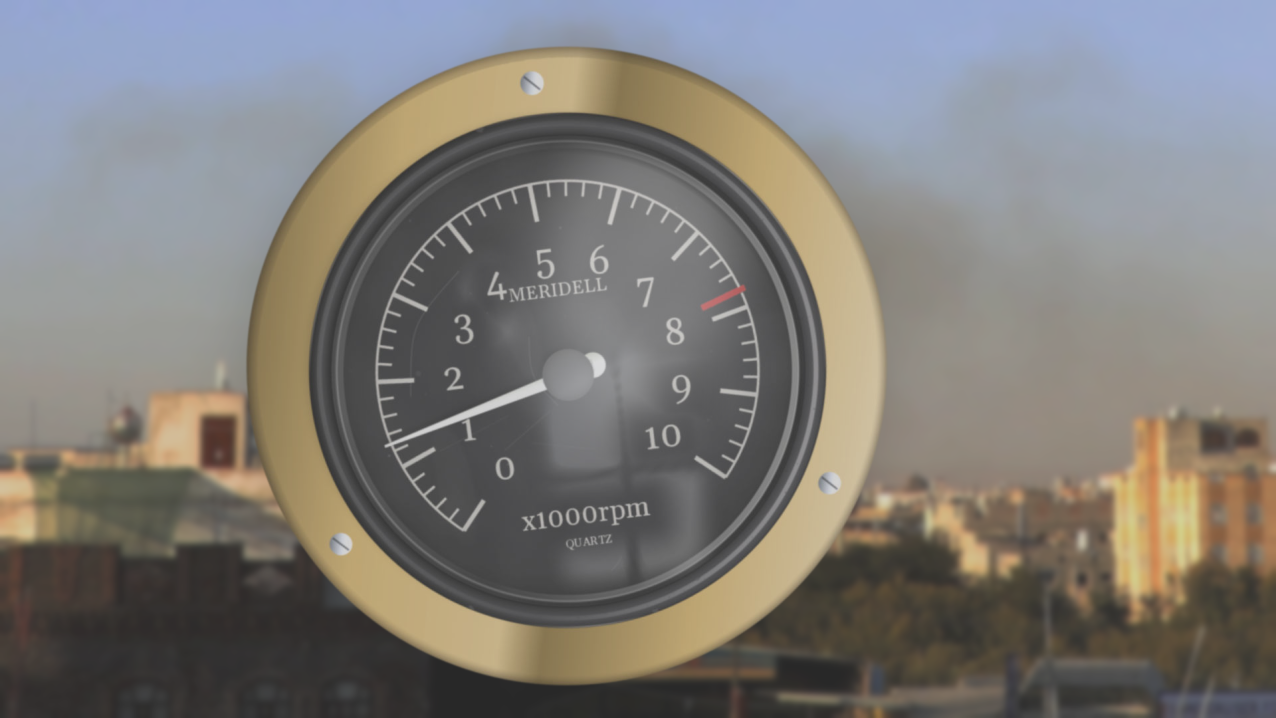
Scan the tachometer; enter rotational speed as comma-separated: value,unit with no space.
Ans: 1300,rpm
